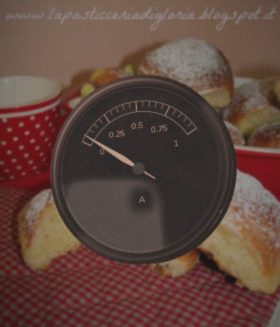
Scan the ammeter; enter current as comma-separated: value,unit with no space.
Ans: 0.05,A
